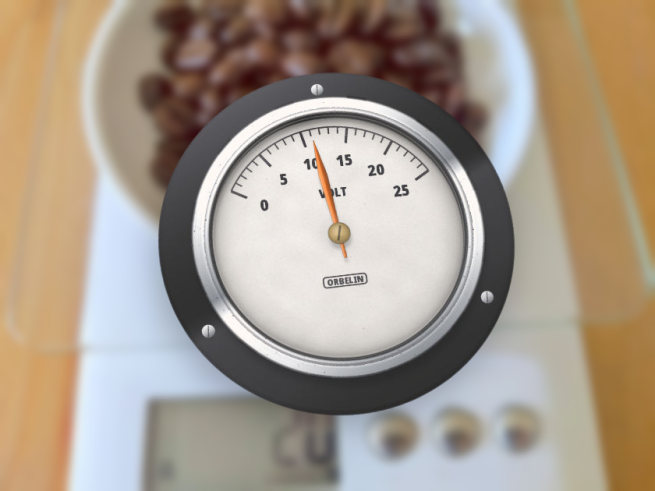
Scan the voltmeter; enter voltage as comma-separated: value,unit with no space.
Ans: 11,V
